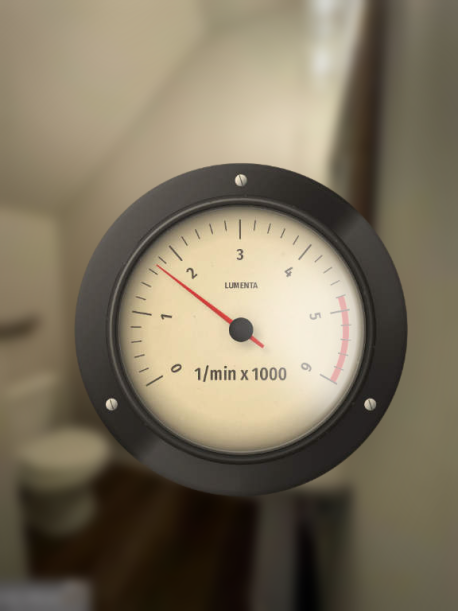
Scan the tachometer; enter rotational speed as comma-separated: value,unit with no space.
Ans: 1700,rpm
